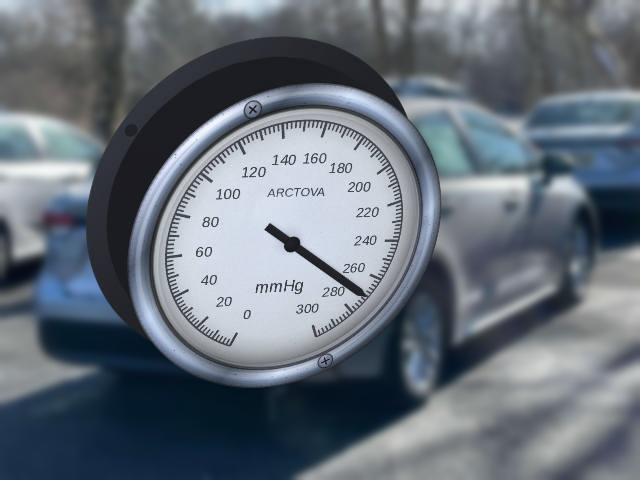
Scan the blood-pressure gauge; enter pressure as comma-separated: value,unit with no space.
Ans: 270,mmHg
